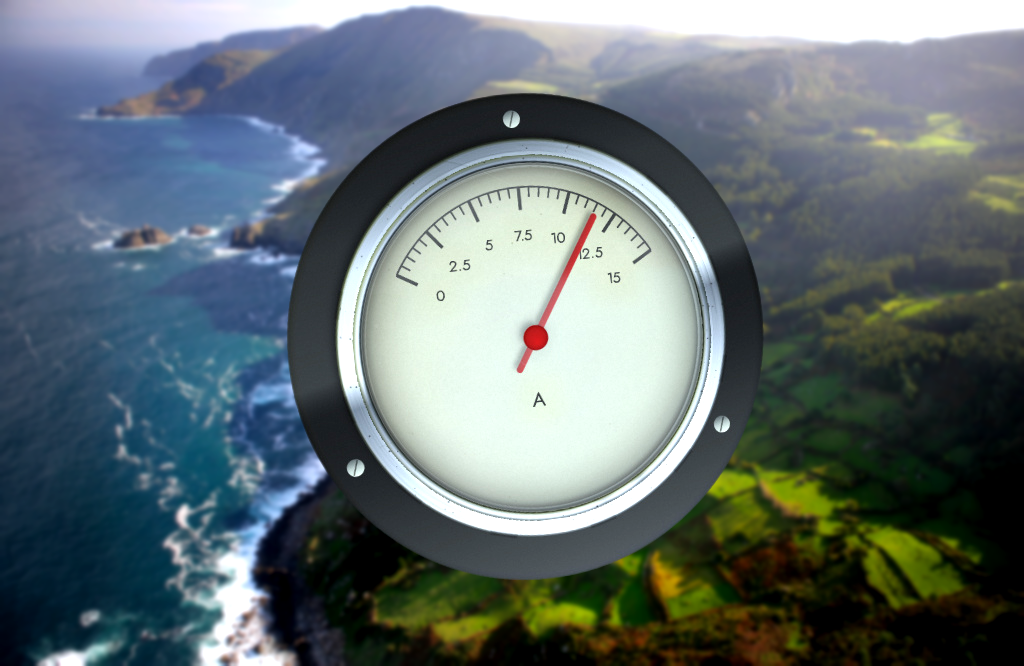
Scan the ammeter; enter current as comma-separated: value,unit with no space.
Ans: 11.5,A
